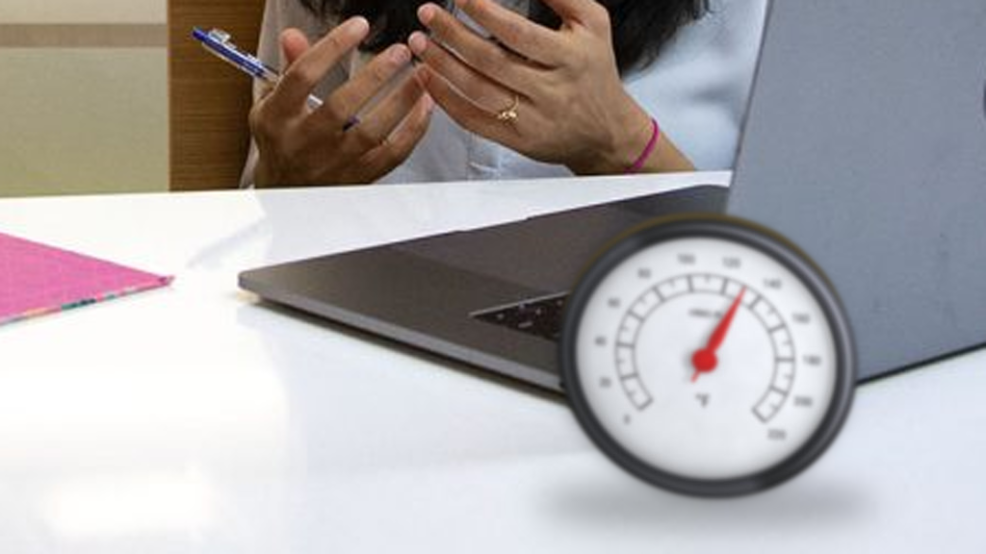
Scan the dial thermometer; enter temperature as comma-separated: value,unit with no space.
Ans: 130,°F
